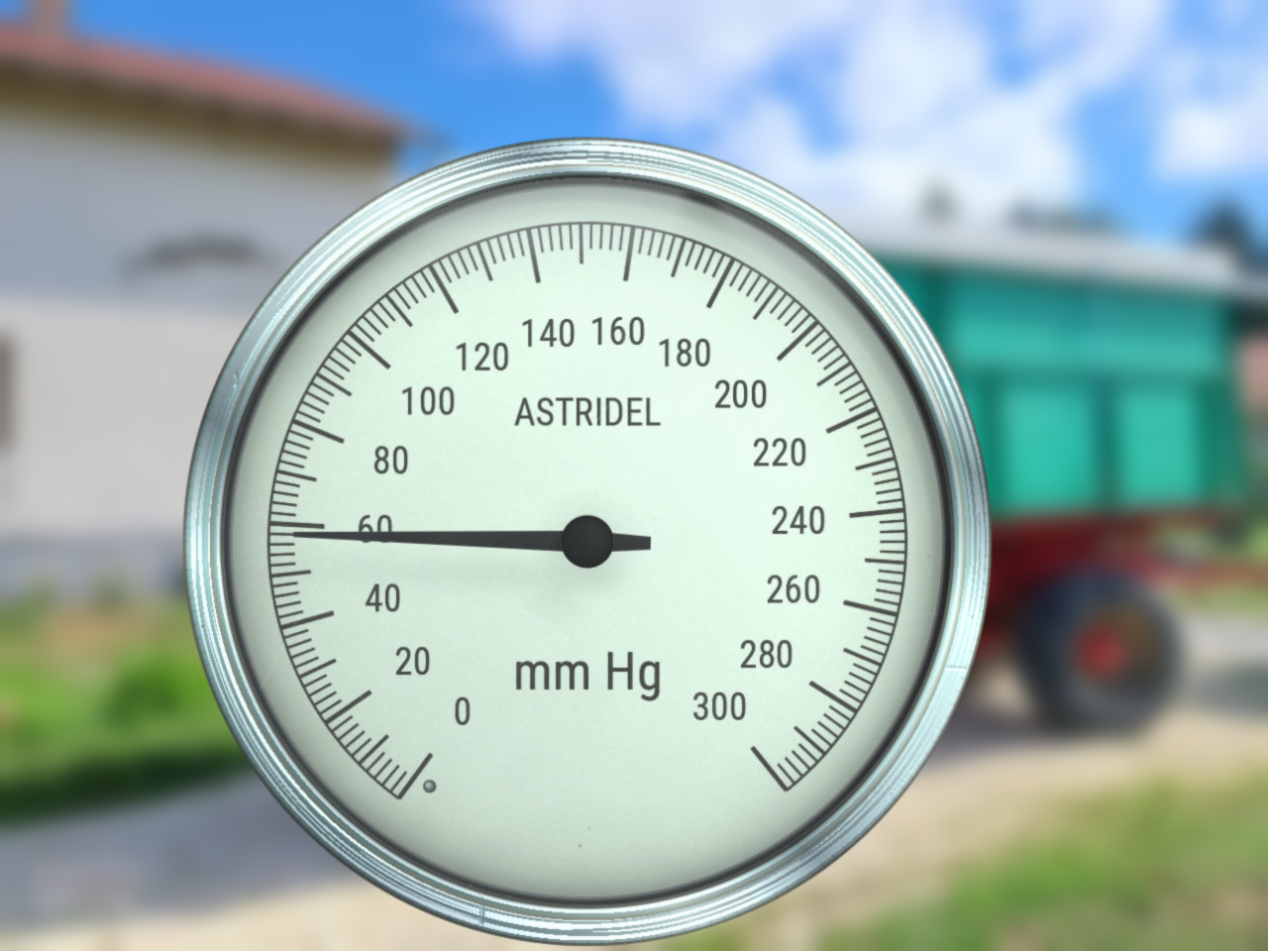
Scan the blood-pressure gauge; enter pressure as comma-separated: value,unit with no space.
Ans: 58,mmHg
